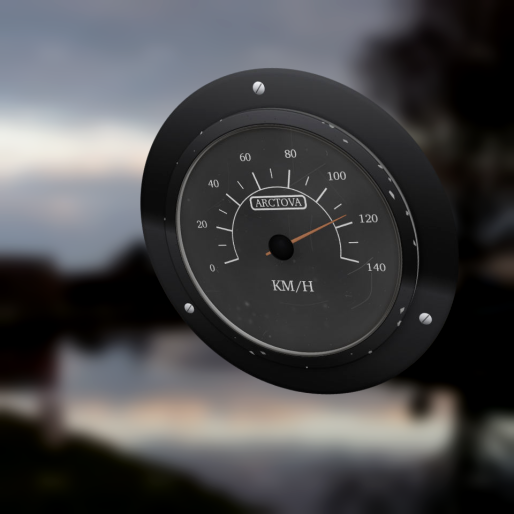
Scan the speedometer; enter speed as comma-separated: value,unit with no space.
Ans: 115,km/h
